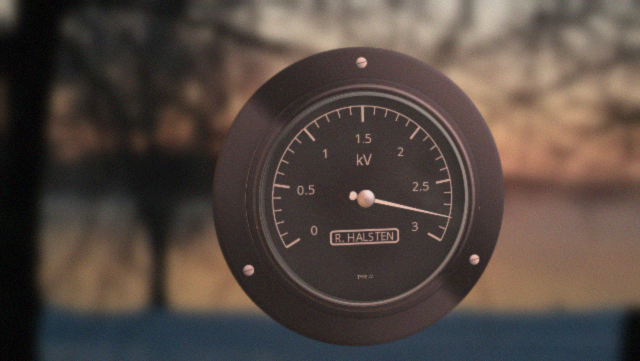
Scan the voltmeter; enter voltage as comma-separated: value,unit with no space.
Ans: 2.8,kV
